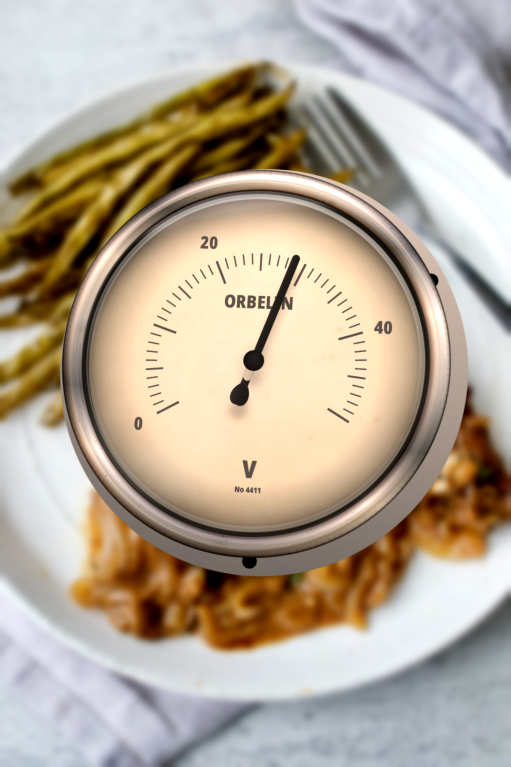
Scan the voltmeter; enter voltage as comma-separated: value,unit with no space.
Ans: 29,V
